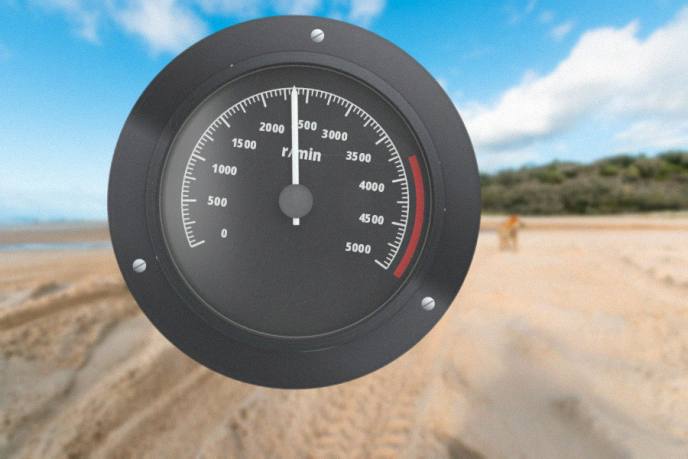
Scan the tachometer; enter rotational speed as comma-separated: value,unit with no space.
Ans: 2350,rpm
